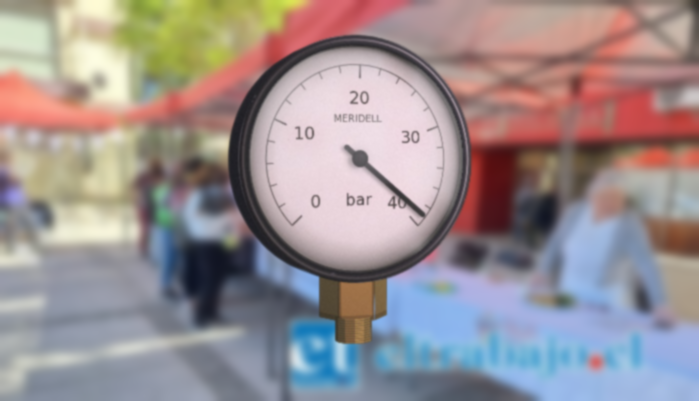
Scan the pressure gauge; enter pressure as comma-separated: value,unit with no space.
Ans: 39,bar
